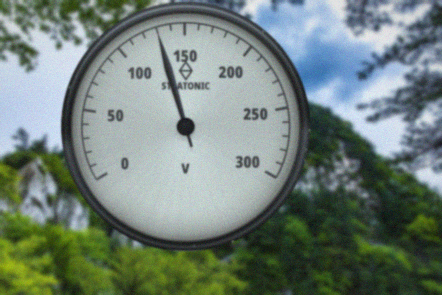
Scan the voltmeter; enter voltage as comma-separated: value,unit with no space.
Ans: 130,V
